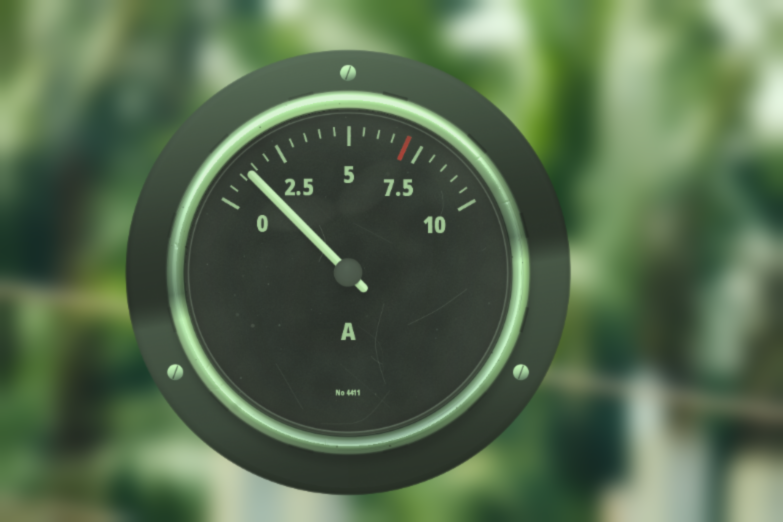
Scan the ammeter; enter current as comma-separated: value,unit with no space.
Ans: 1.25,A
